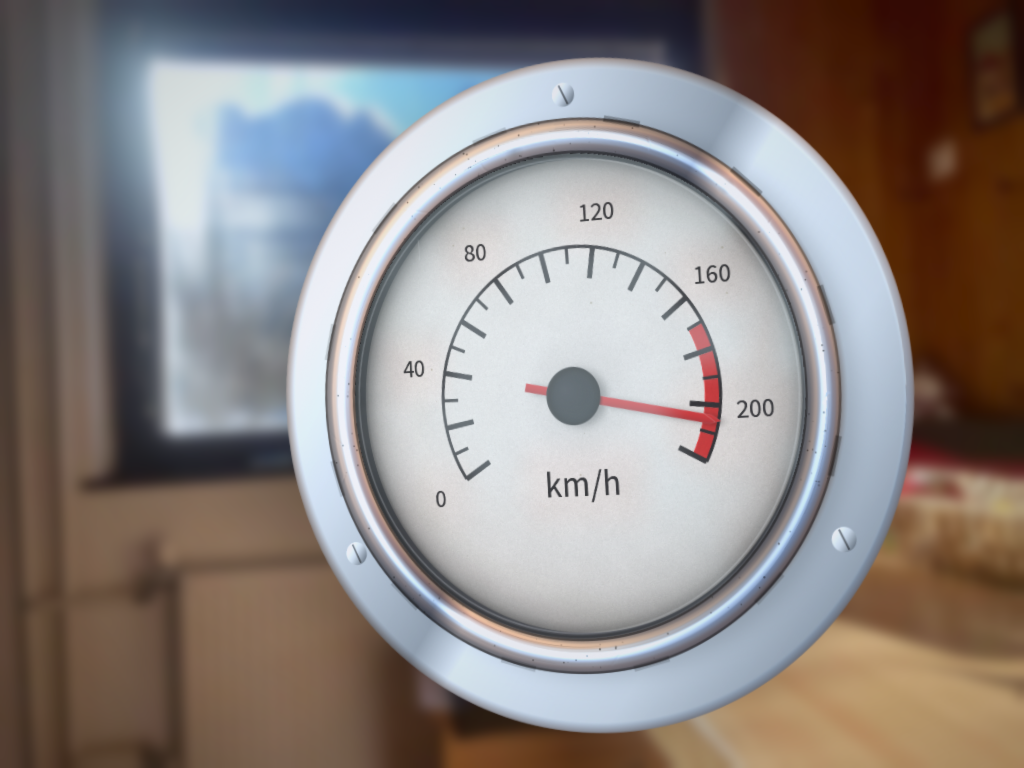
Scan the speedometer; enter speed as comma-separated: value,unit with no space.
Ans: 205,km/h
